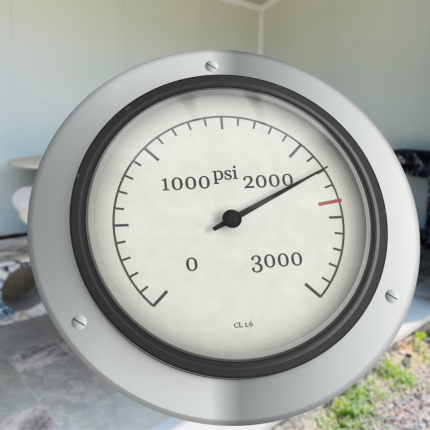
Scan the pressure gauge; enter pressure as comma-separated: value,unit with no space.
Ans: 2200,psi
